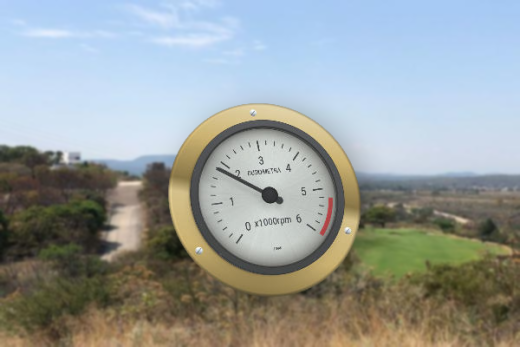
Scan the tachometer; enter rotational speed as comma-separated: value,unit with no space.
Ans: 1800,rpm
